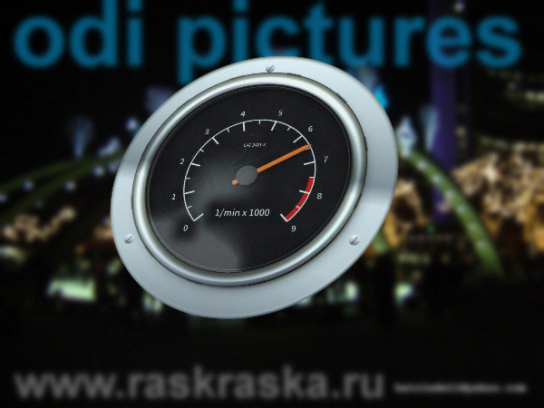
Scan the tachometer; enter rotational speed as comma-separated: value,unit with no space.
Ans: 6500,rpm
